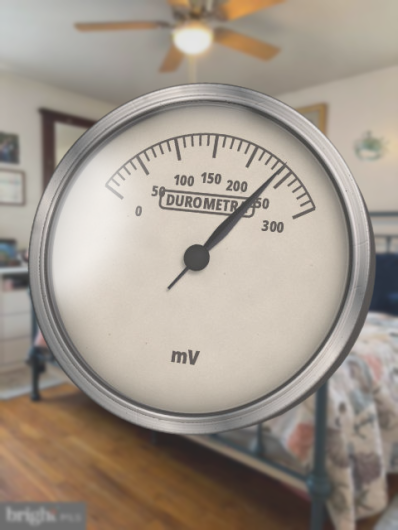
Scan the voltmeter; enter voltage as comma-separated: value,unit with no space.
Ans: 240,mV
